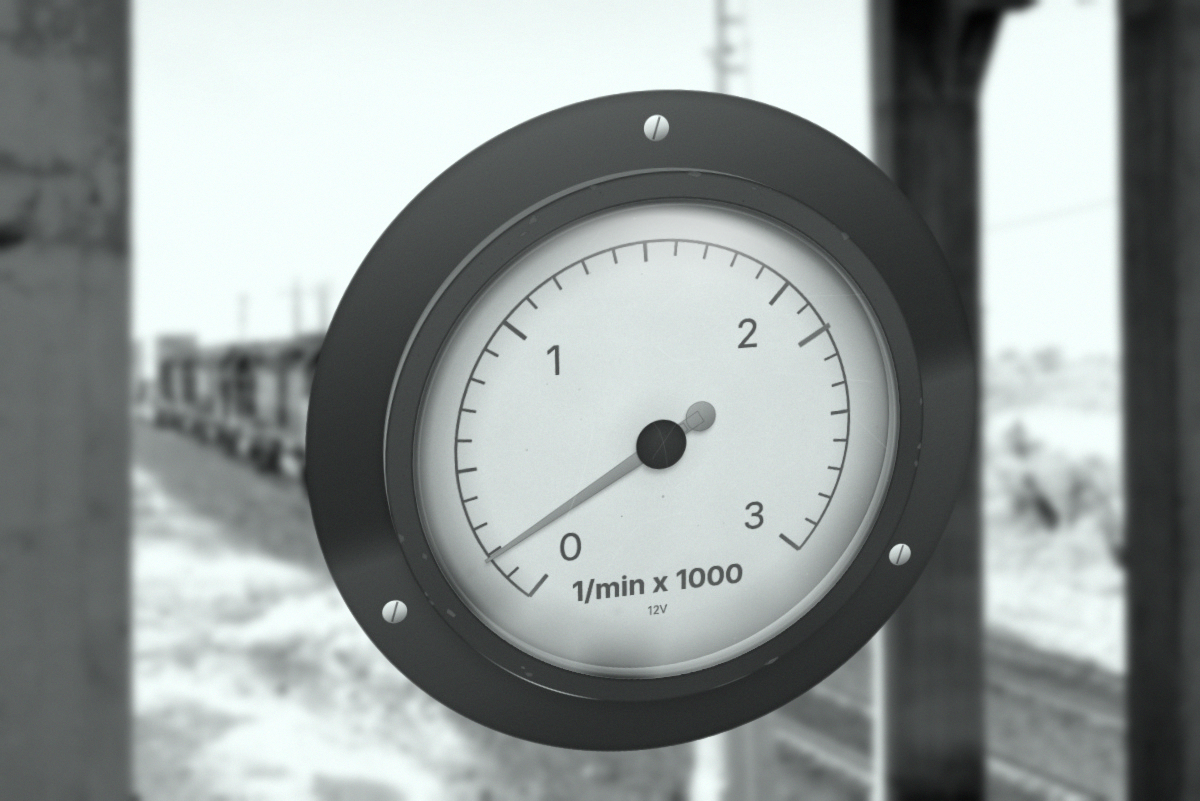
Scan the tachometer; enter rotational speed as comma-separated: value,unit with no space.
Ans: 200,rpm
